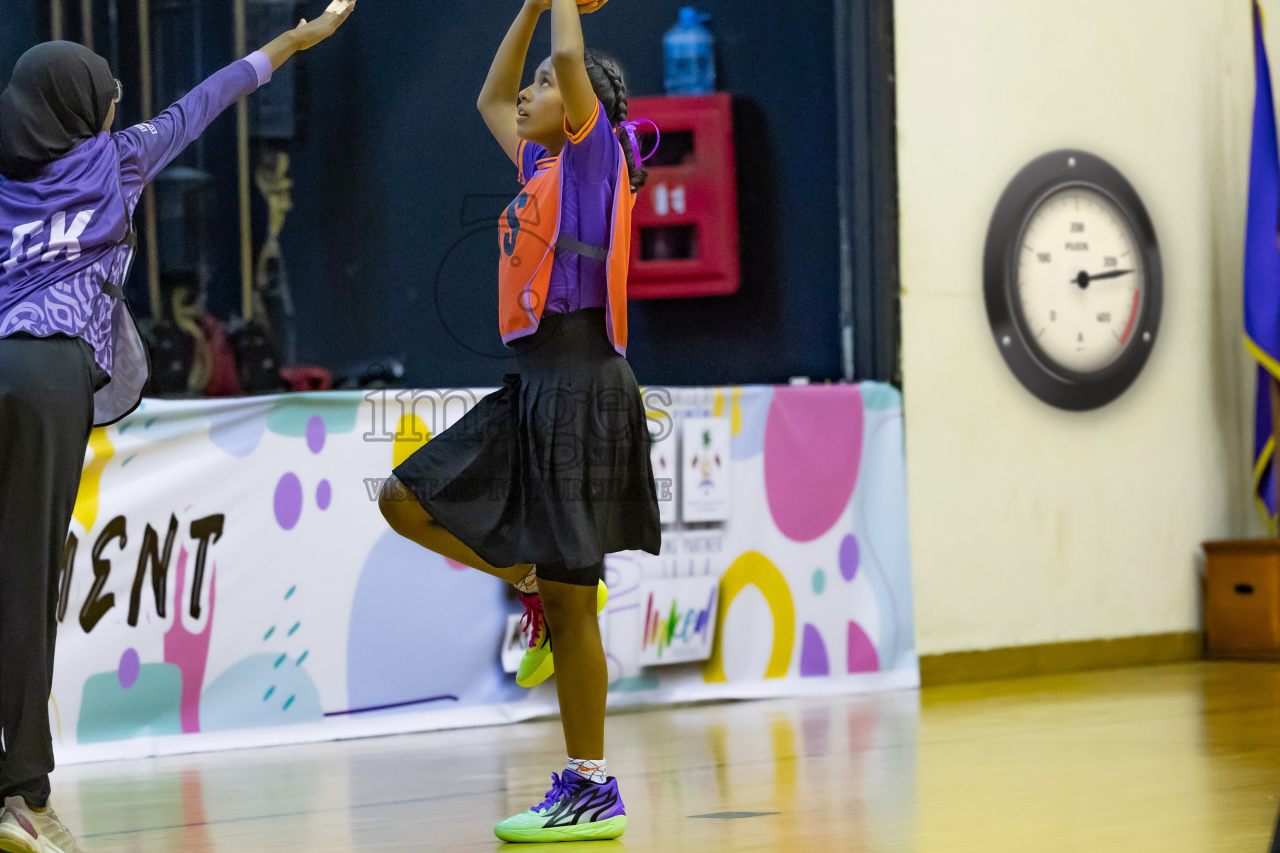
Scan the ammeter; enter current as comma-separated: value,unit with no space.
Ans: 320,A
